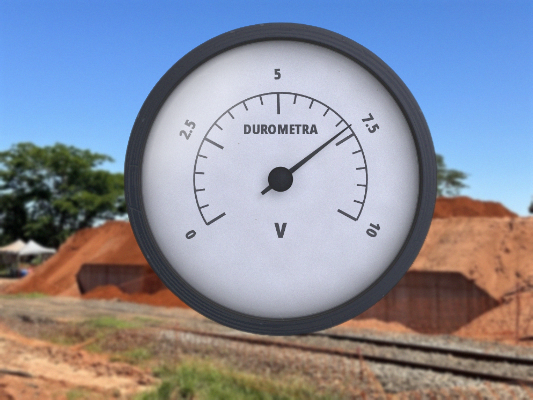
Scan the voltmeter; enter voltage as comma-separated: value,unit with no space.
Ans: 7.25,V
